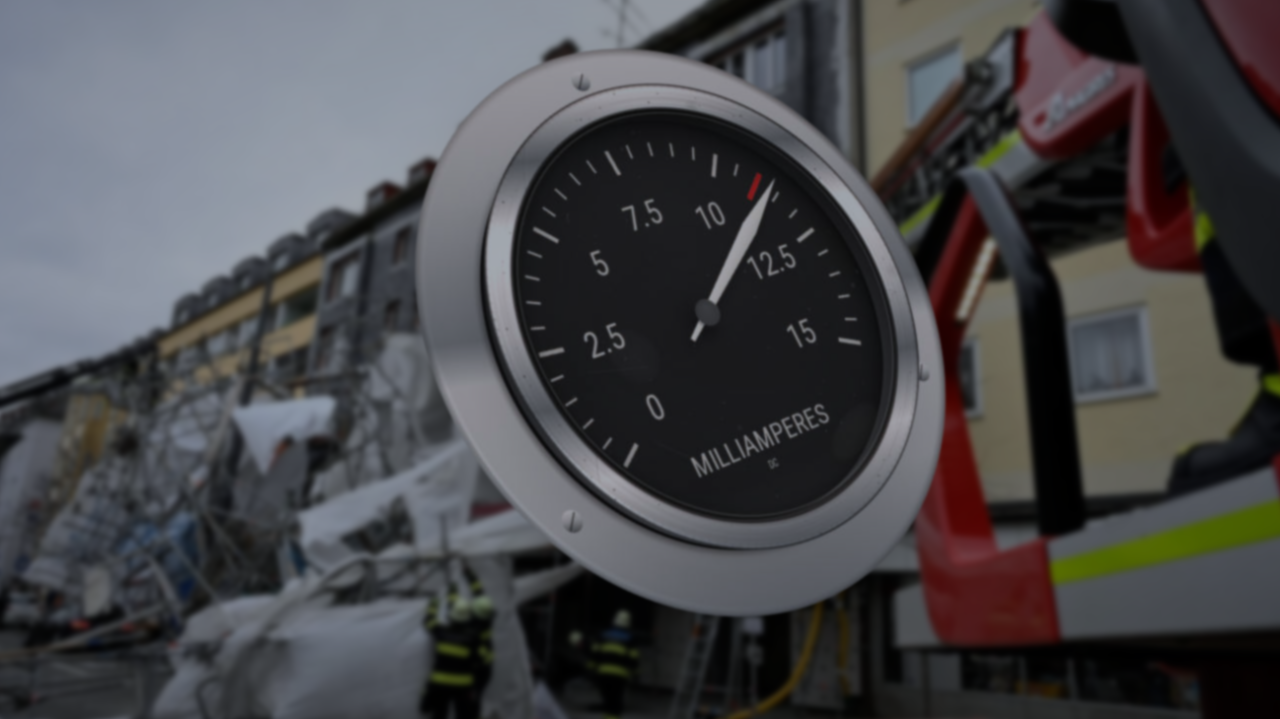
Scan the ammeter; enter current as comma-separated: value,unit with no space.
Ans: 11.25,mA
